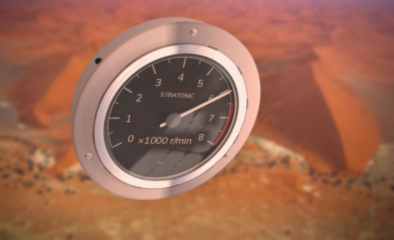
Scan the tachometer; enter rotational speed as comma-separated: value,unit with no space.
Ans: 6000,rpm
